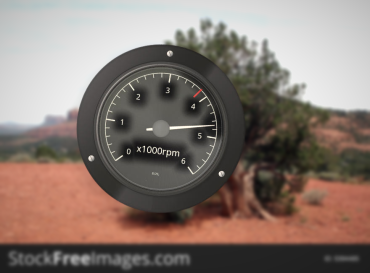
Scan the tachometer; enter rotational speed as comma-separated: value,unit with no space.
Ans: 4700,rpm
